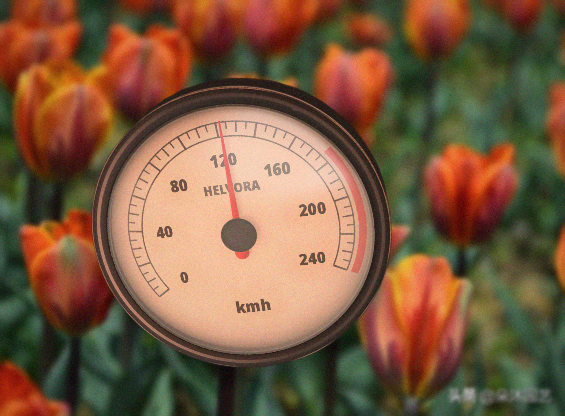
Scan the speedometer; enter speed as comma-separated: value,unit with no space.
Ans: 122.5,km/h
